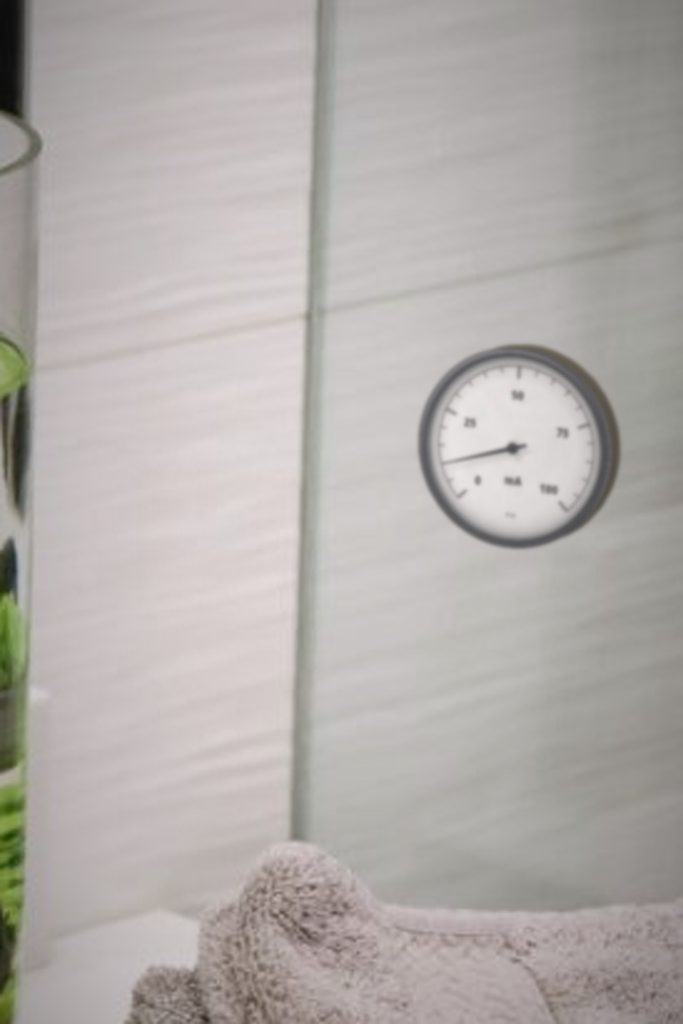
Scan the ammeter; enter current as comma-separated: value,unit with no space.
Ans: 10,mA
